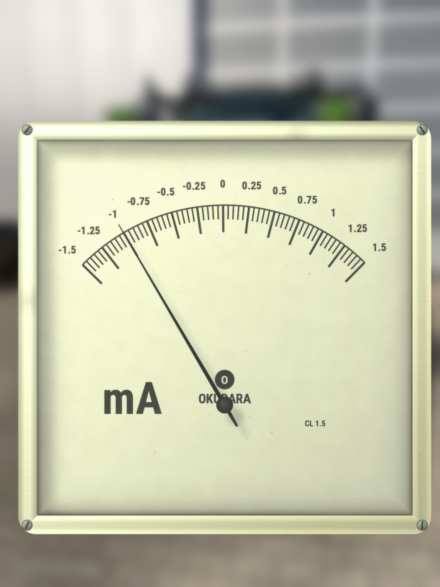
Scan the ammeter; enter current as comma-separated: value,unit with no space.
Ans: -1,mA
